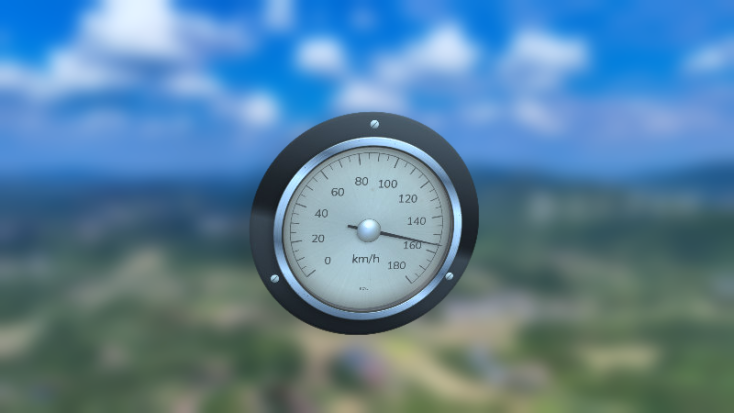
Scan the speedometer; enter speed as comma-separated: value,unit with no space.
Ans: 155,km/h
